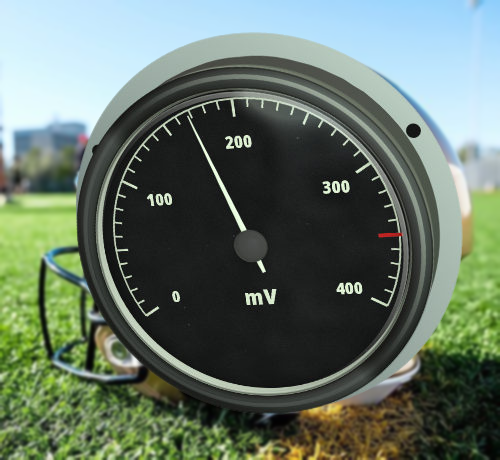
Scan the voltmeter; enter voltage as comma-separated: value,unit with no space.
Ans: 170,mV
